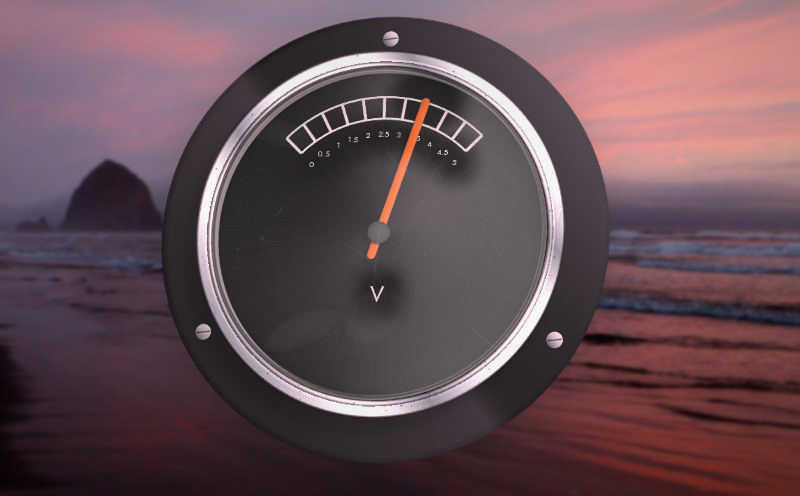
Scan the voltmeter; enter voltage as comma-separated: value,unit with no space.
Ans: 3.5,V
